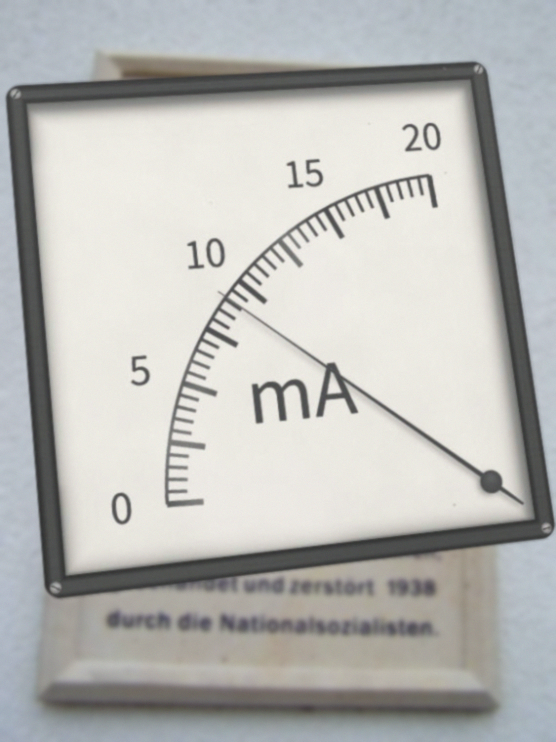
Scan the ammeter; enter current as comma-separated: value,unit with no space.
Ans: 9,mA
